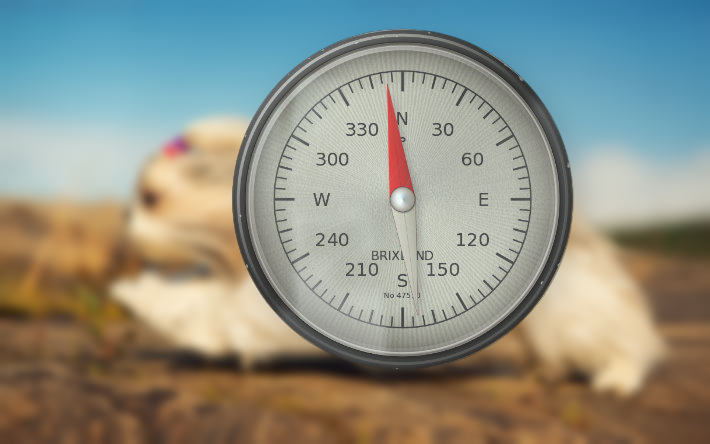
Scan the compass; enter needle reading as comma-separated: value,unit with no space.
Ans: 352.5,°
